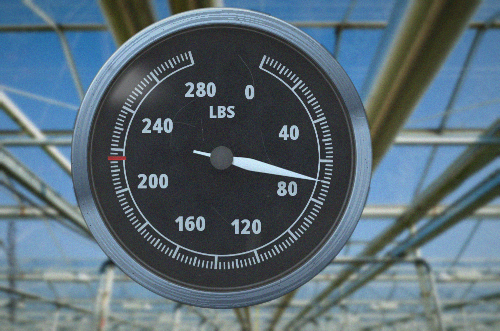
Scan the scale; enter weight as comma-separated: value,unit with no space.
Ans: 70,lb
